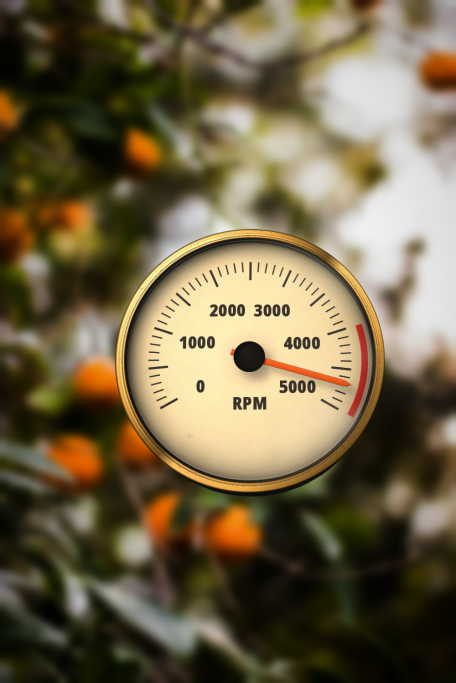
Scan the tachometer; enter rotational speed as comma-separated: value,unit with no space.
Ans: 4700,rpm
